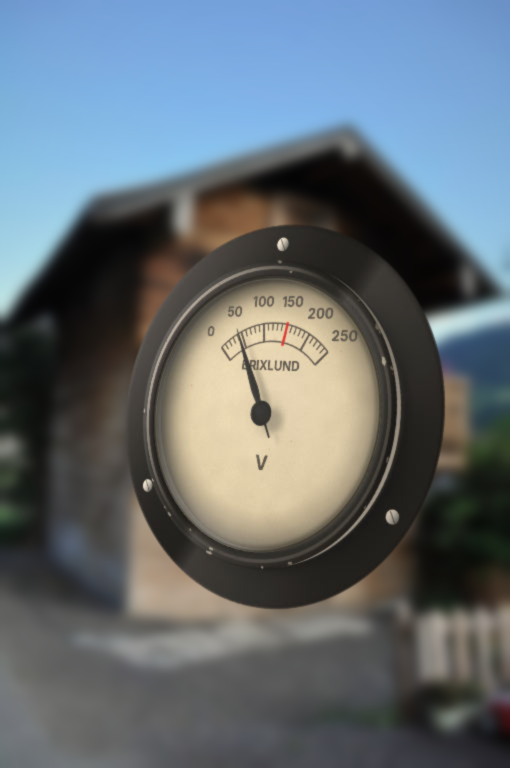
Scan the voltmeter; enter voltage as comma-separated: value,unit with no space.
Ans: 50,V
